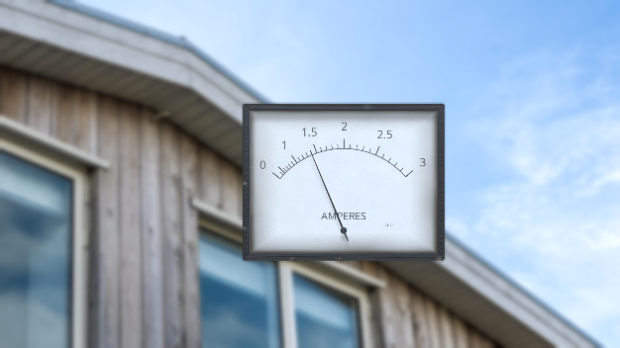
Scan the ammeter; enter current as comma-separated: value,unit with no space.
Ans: 1.4,A
